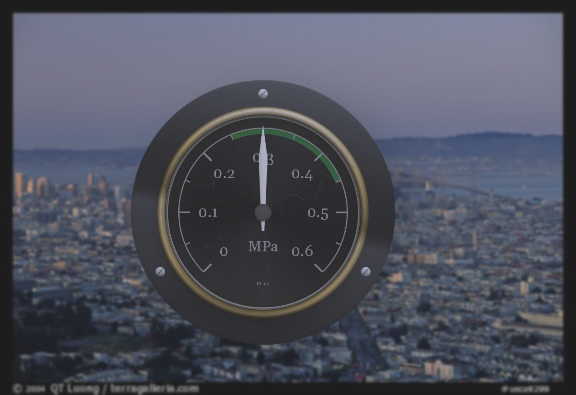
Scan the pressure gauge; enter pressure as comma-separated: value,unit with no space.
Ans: 0.3,MPa
